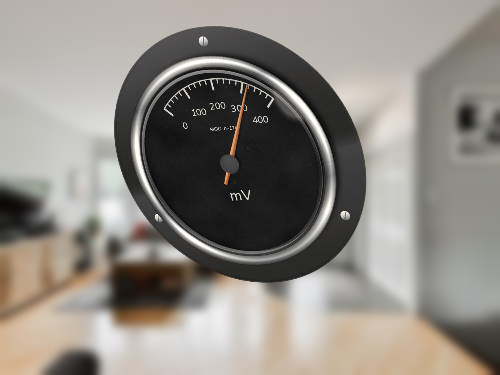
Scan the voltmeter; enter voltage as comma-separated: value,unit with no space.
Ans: 320,mV
